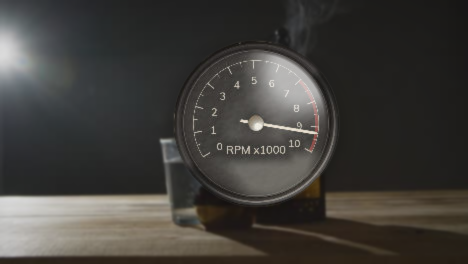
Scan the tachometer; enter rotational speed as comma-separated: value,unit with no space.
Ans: 9250,rpm
